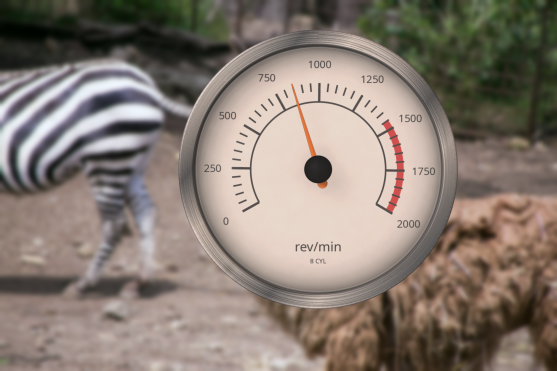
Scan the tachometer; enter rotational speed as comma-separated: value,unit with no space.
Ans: 850,rpm
